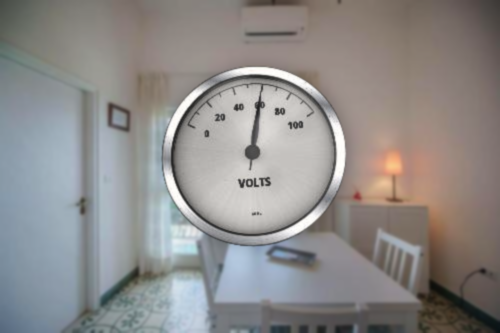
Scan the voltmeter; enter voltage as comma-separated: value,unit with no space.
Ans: 60,V
